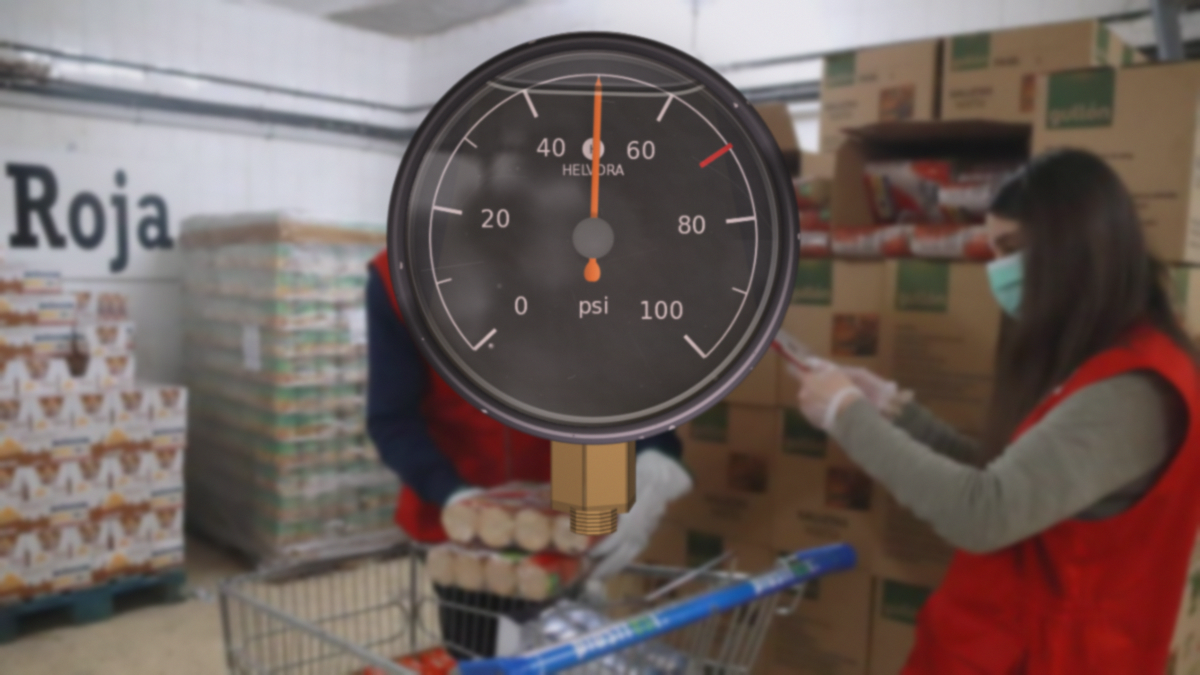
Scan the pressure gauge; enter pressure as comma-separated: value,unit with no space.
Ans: 50,psi
